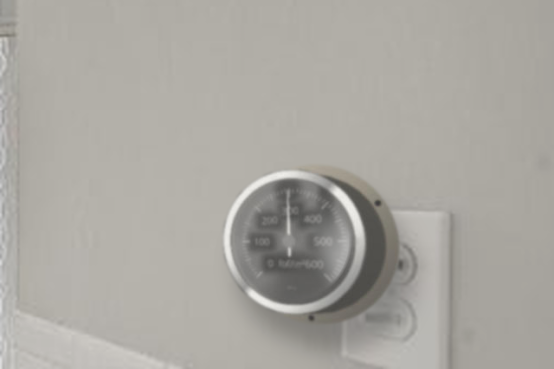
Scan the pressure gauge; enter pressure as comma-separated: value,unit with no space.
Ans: 300,psi
